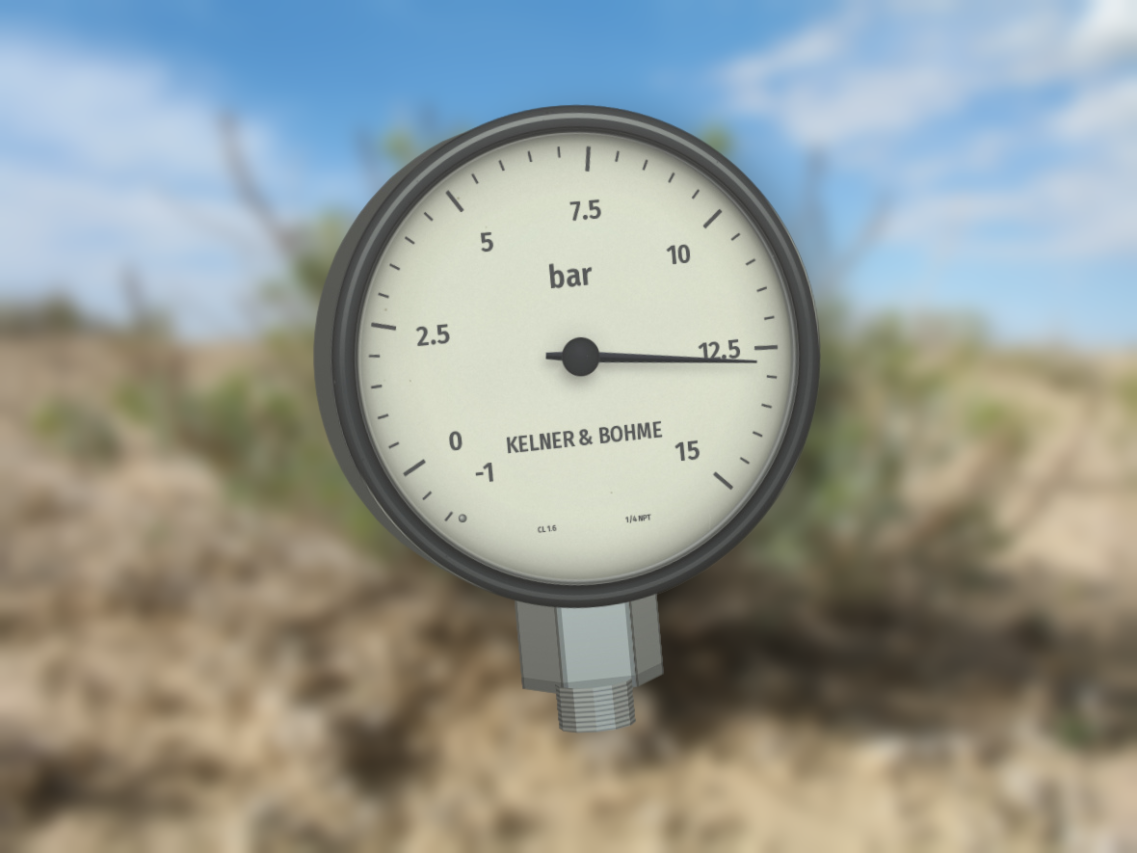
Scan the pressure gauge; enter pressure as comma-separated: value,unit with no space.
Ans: 12.75,bar
